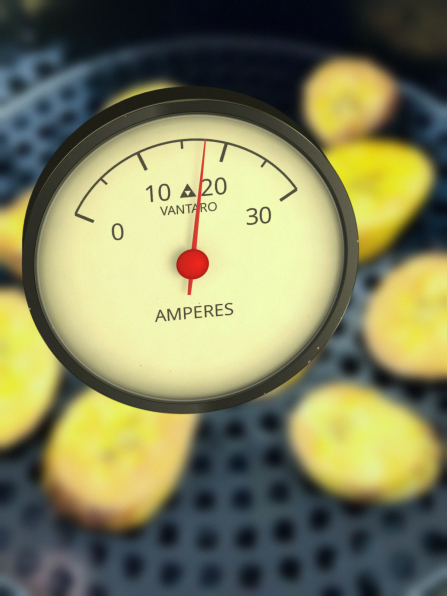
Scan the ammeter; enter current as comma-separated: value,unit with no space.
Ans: 17.5,A
